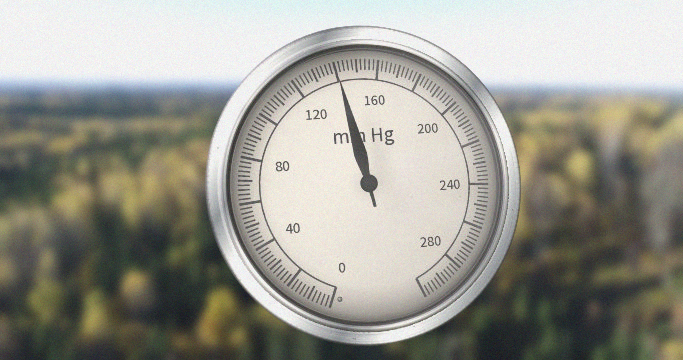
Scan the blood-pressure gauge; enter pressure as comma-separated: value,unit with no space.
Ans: 140,mmHg
